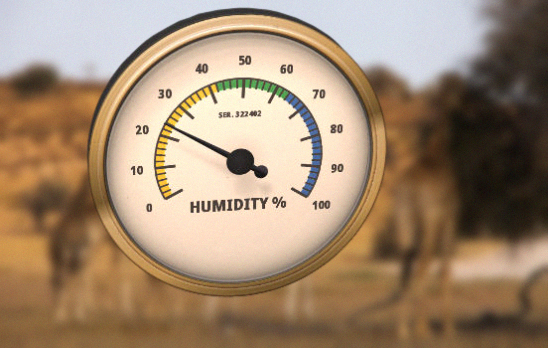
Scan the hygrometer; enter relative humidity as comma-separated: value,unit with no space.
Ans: 24,%
